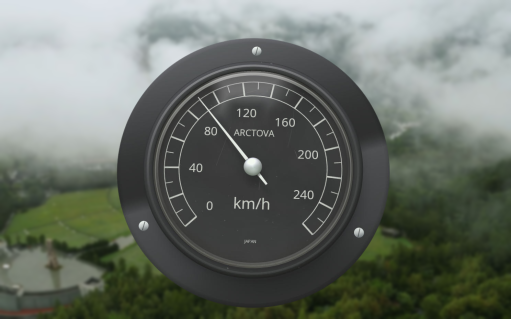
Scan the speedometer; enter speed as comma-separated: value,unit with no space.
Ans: 90,km/h
